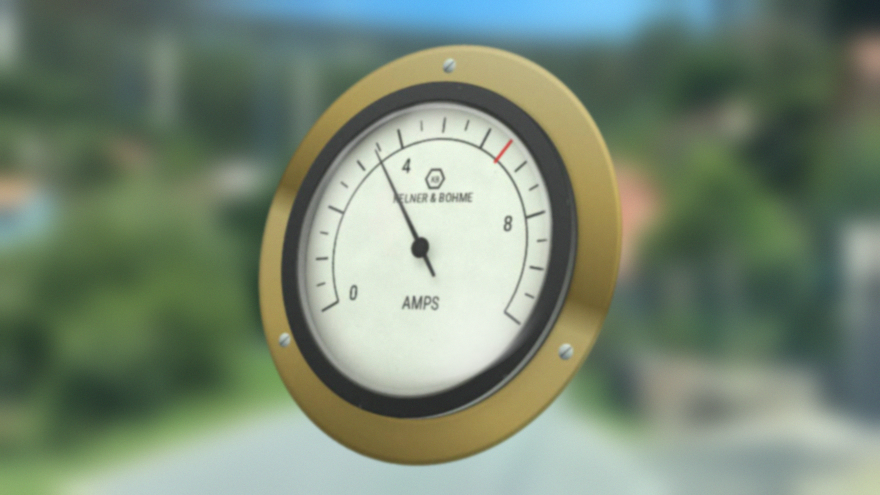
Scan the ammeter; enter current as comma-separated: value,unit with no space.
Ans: 3.5,A
